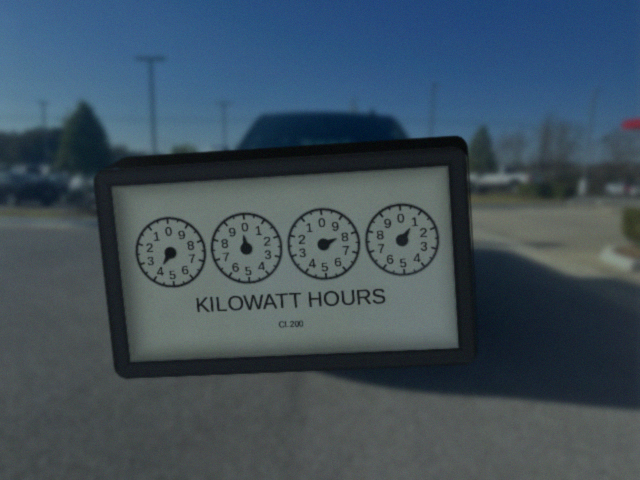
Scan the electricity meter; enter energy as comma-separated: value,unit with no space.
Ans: 3981,kWh
